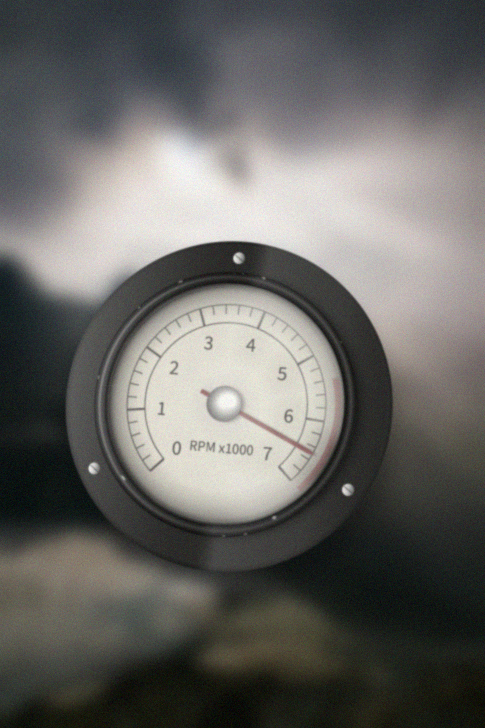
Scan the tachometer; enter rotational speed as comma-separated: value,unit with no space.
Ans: 6500,rpm
